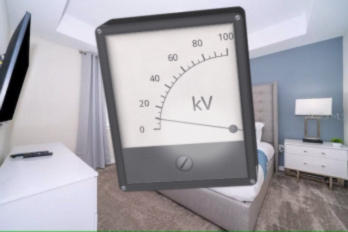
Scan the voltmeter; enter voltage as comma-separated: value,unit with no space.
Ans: 10,kV
